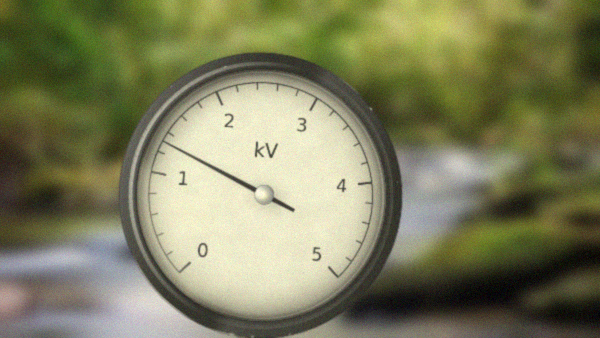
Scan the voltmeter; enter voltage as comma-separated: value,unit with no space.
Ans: 1.3,kV
